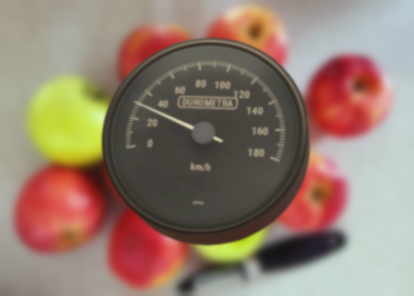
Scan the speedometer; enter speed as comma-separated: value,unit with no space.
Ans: 30,km/h
